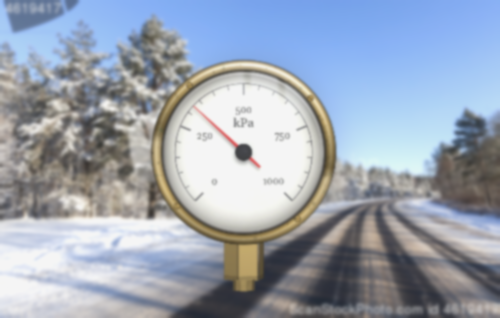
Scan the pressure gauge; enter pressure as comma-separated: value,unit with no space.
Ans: 325,kPa
